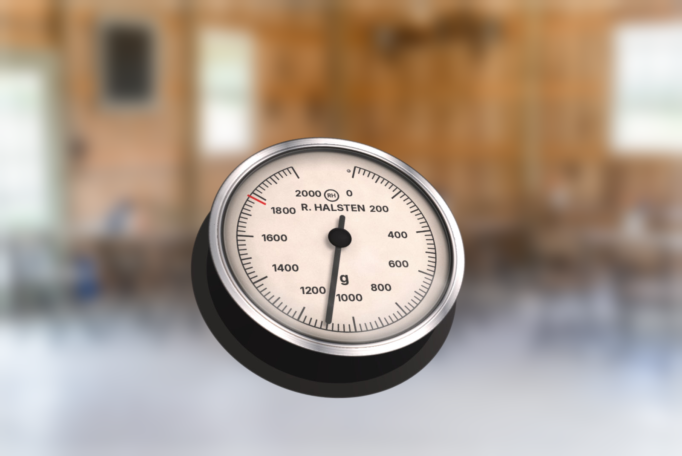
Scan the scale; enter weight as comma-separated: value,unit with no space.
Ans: 1100,g
